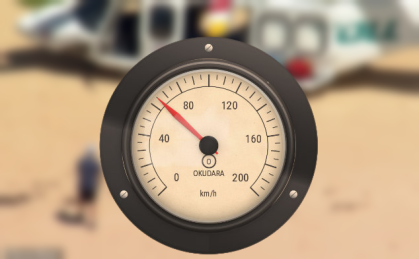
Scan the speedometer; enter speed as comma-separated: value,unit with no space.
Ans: 65,km/h
